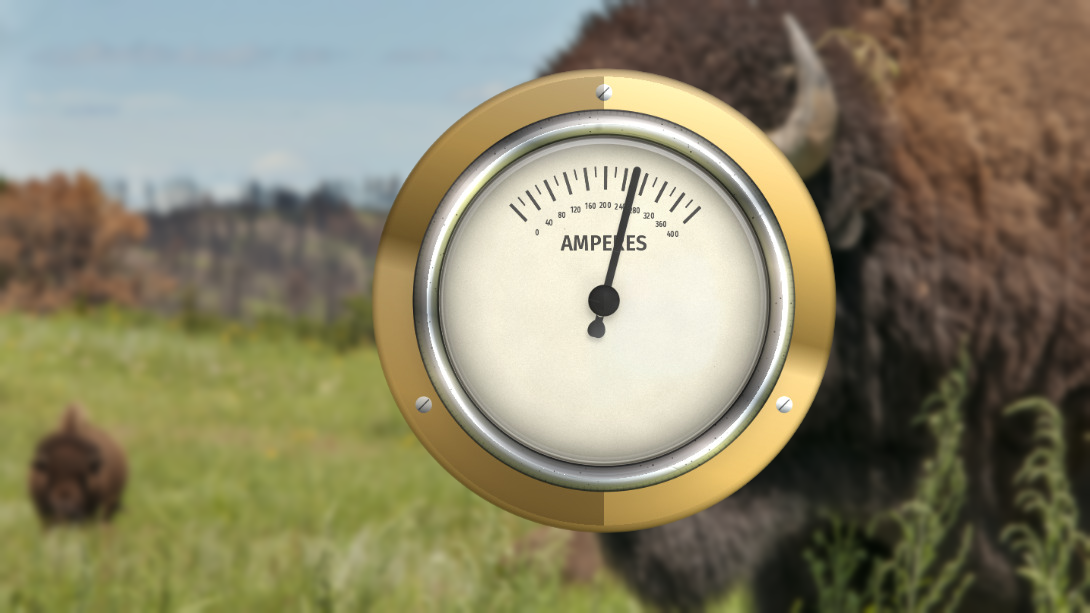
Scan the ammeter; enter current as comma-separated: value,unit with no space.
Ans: 260,A
